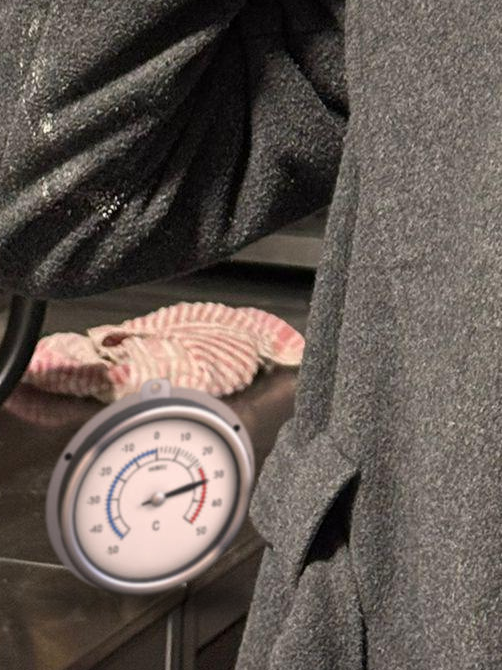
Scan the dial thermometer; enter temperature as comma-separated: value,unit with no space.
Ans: 30,°C
